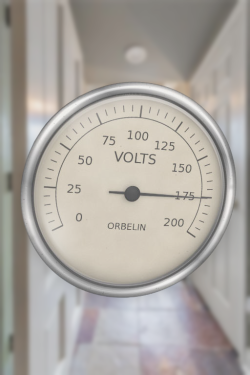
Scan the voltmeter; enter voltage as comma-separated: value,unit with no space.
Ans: 175,V
